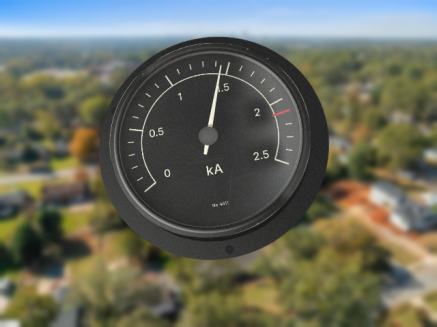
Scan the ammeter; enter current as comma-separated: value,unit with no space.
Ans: 1.45,kA
